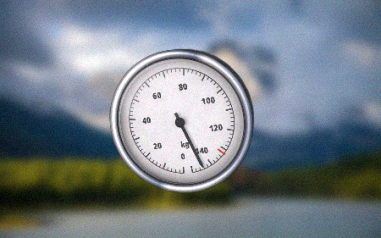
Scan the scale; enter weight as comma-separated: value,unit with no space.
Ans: 144,kg
